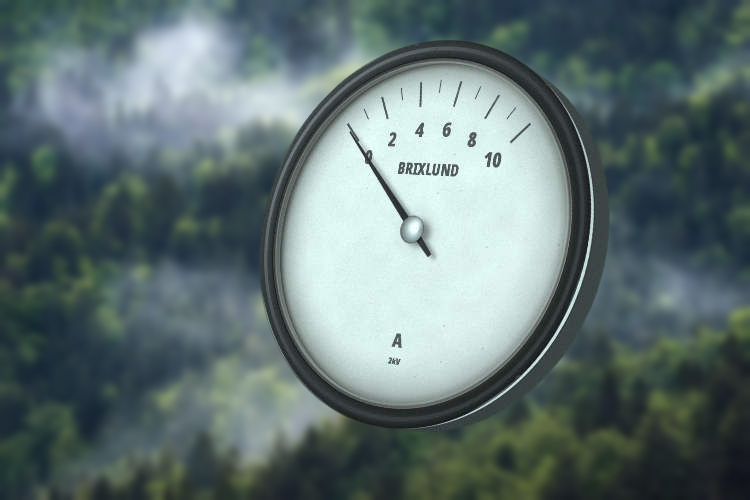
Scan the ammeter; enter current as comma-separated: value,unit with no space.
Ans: 0,A
